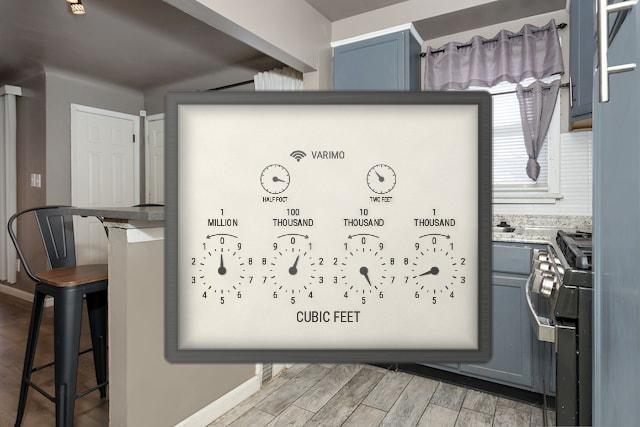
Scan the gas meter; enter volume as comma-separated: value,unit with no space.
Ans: 5700,ft³
